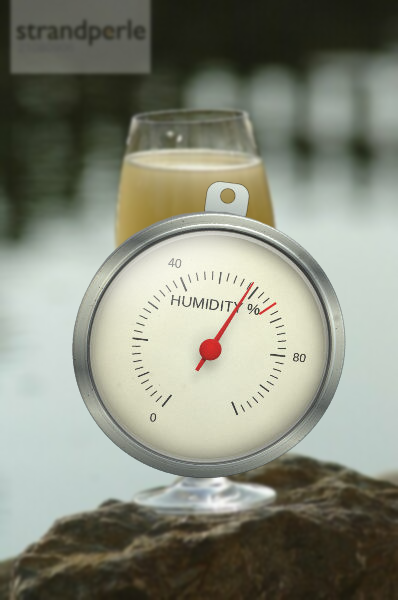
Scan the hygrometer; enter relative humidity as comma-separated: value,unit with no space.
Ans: 58,%
